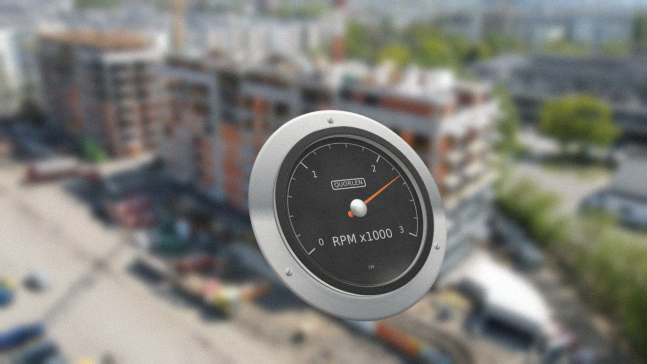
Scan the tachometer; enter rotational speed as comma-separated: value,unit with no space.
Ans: 2300,rpm
